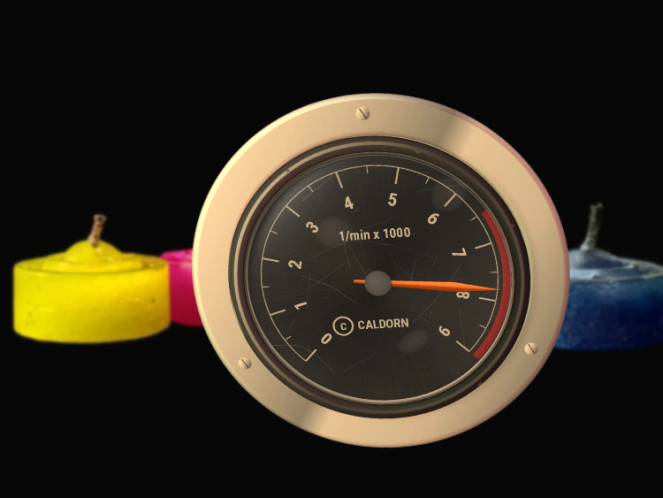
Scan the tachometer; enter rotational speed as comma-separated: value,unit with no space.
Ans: 7750,rpm
